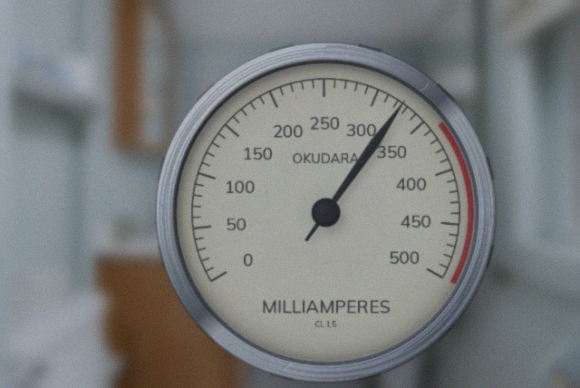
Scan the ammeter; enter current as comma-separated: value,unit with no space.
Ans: 325,mA
